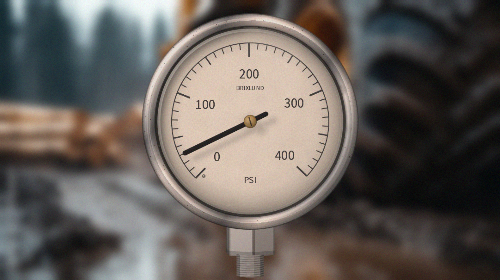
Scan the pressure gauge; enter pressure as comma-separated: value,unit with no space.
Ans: 30,psi
